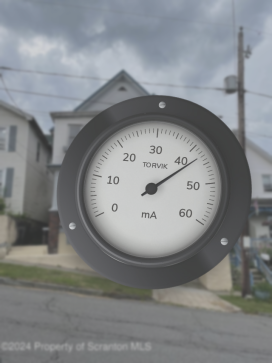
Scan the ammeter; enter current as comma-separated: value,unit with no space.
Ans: 43,mA
